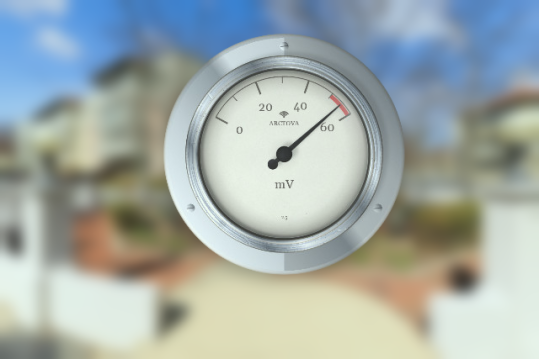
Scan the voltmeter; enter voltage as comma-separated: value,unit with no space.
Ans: 55,mV
